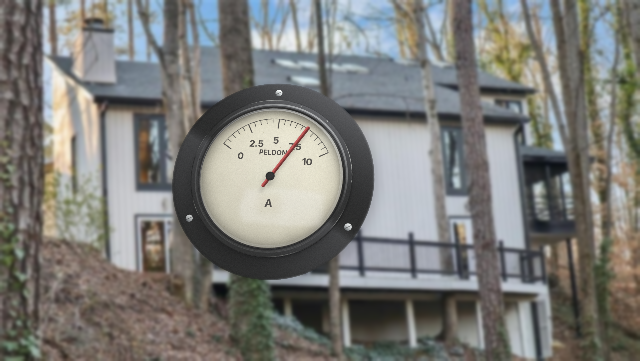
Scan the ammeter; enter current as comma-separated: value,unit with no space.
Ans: 7.5,A
